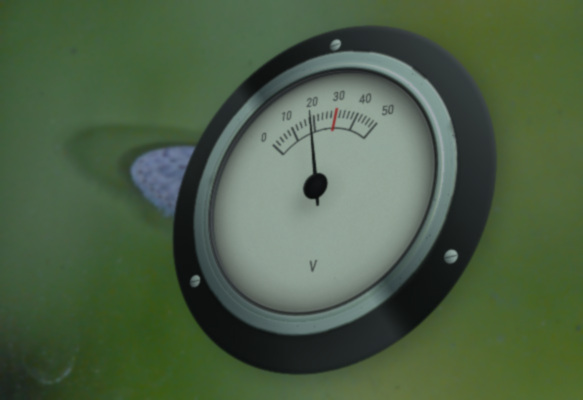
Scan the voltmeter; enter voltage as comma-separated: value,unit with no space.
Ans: 20,V
